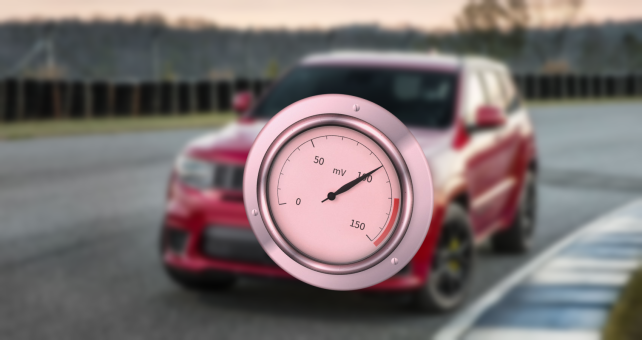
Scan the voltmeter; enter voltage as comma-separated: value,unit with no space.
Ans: 100,mV
